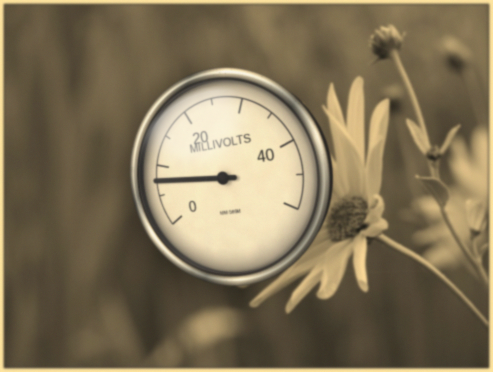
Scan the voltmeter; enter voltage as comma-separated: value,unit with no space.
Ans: 7.5,mV
